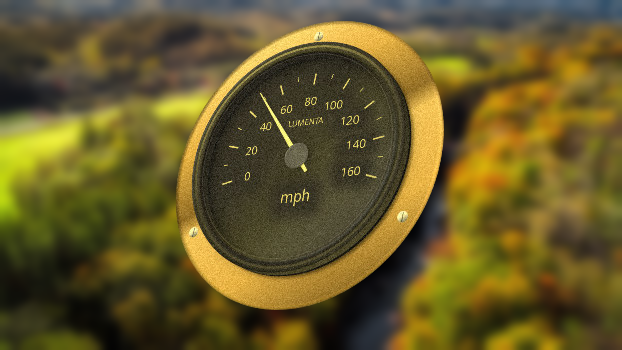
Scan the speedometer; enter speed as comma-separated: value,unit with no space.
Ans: 50,mph
